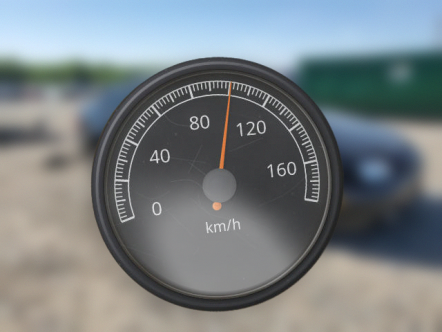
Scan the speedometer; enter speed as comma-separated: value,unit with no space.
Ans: 100,km/h
